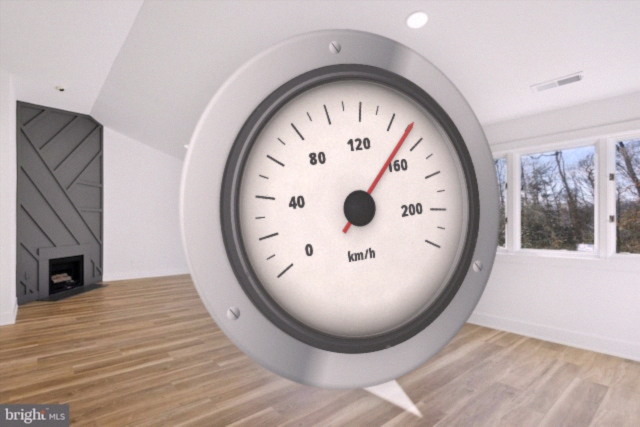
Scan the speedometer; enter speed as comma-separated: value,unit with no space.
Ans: 150,km/h
